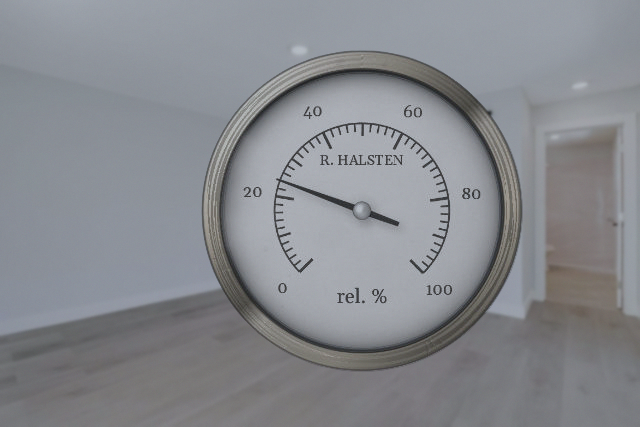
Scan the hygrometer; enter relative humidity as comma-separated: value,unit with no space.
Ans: 24,%
